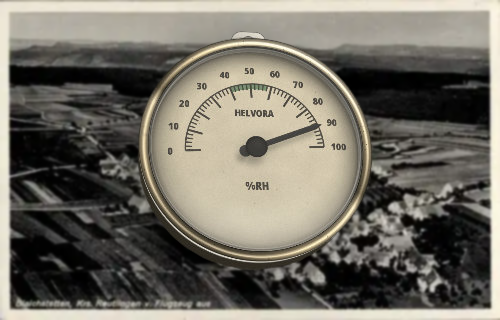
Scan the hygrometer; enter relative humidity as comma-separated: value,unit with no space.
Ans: 90,%
